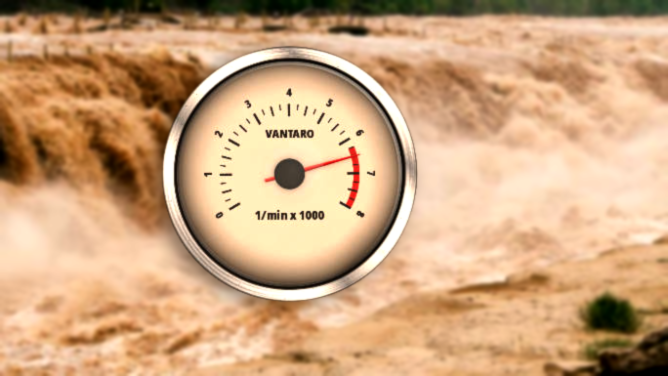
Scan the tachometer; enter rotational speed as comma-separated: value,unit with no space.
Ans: 6500,rpm
